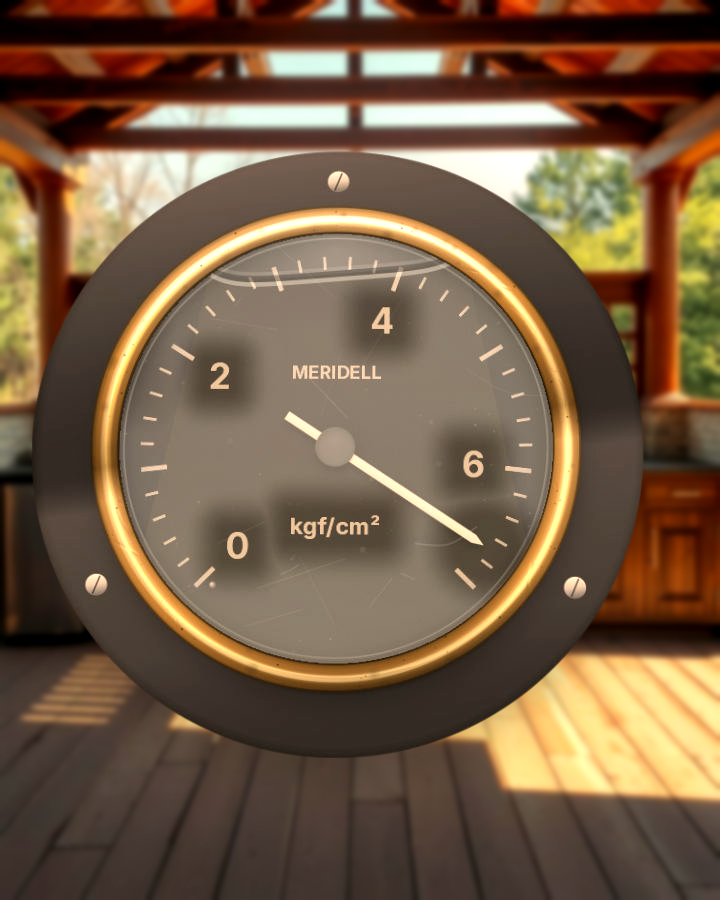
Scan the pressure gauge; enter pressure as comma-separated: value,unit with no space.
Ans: 6.7,kg/cm²
